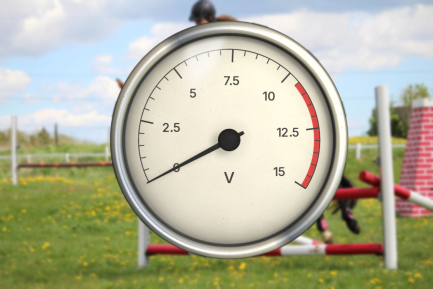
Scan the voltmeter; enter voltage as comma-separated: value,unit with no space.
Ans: 0,V
